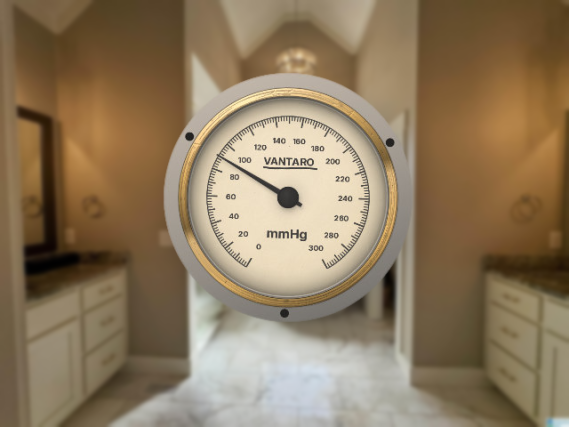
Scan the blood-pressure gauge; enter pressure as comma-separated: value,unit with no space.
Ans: 90,mmHg
